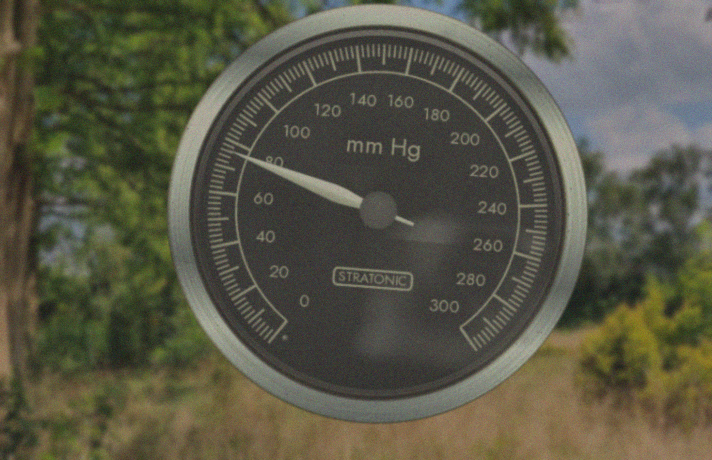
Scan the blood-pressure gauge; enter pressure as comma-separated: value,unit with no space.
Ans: 76,mmHg
